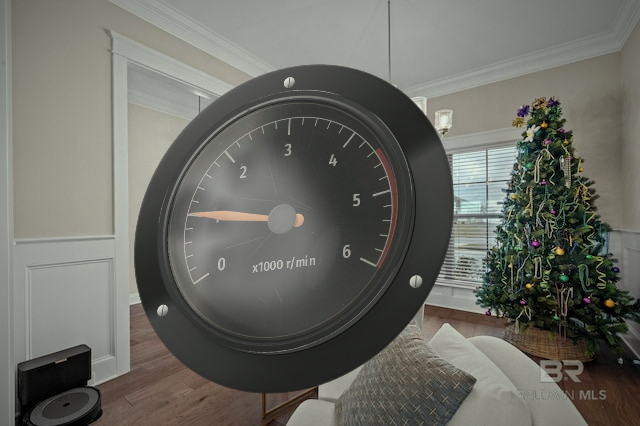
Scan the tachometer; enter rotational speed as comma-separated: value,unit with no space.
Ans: 1000,rpm
